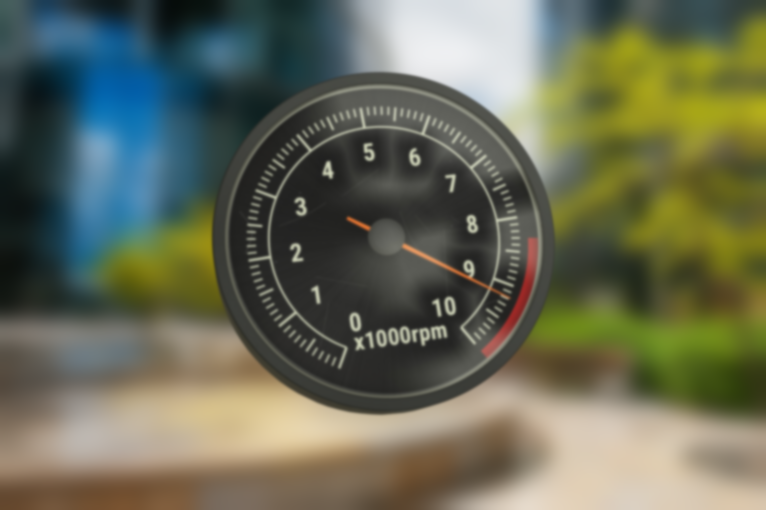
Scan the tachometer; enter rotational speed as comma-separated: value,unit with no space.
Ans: 9200,rpm
